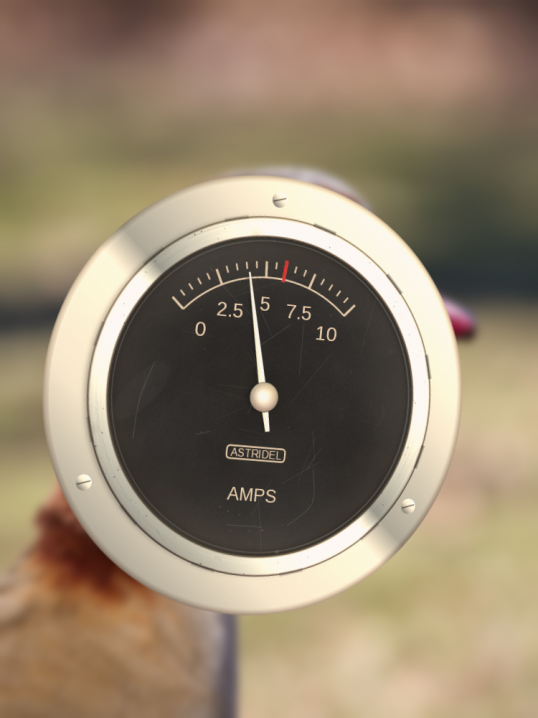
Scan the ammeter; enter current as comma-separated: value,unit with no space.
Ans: 4,A
